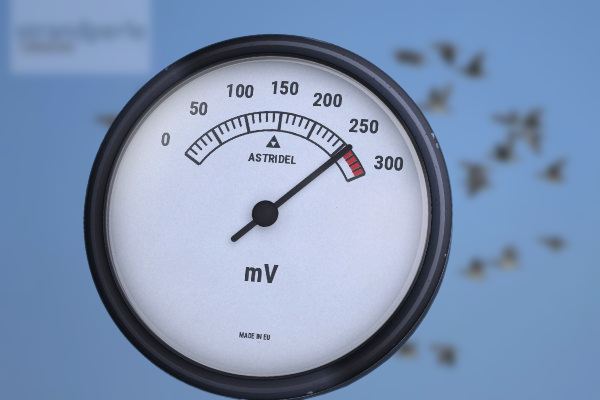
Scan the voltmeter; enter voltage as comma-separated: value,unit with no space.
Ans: 260,mV
